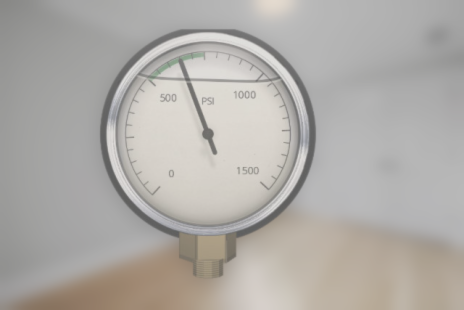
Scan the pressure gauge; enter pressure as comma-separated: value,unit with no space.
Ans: 650,psi
